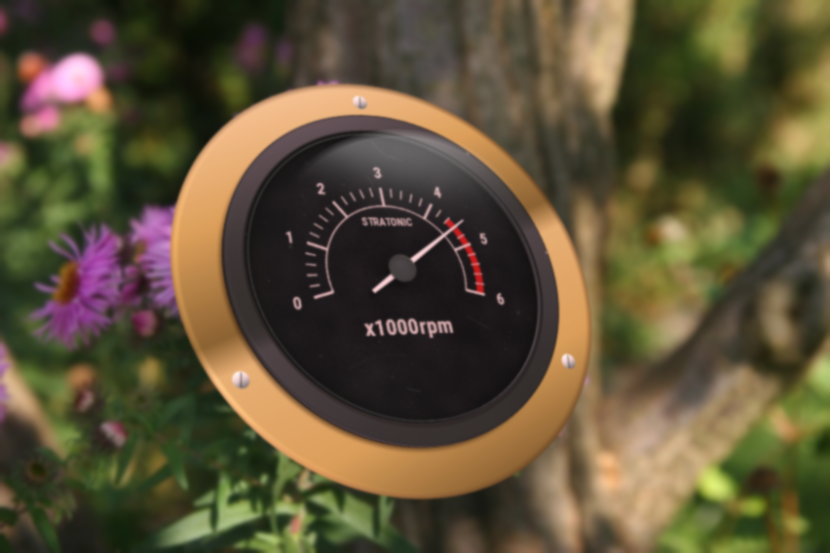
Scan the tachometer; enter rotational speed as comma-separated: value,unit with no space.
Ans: 4600,rpm
